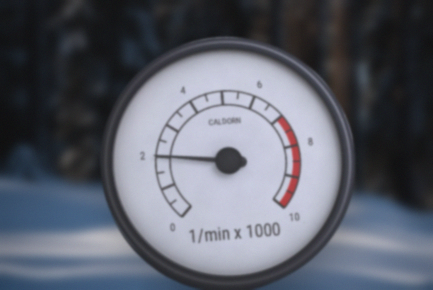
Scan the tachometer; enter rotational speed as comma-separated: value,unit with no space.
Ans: 2000,rpm
